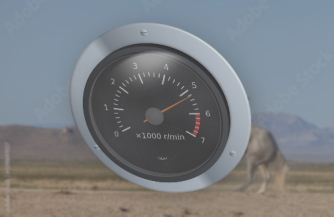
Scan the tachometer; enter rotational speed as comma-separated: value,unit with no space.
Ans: 5200,rpm
